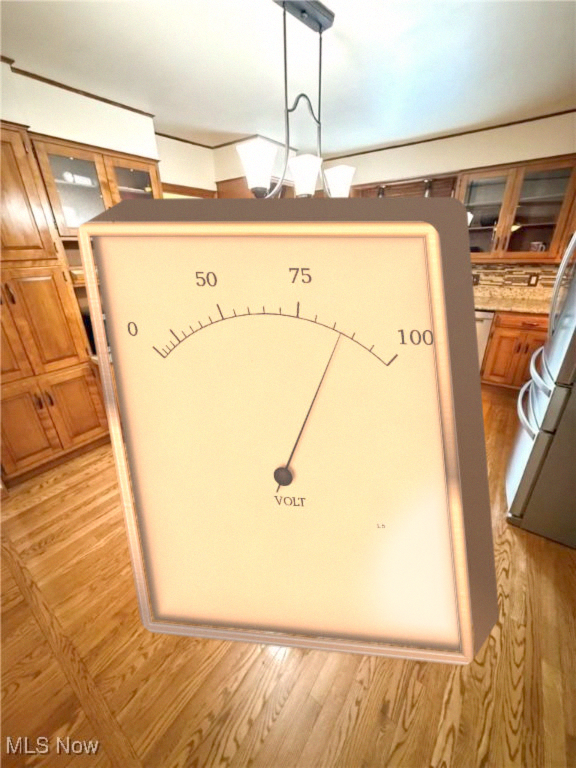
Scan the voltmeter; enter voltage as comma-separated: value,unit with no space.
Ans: 87.5,V
